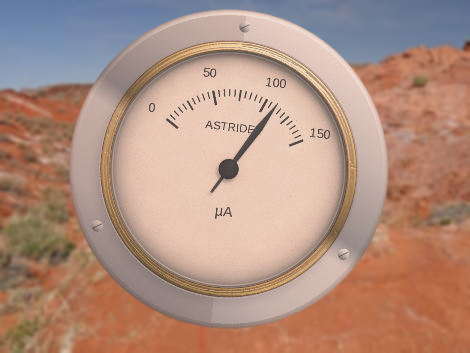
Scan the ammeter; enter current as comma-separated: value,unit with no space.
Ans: 110,µA
